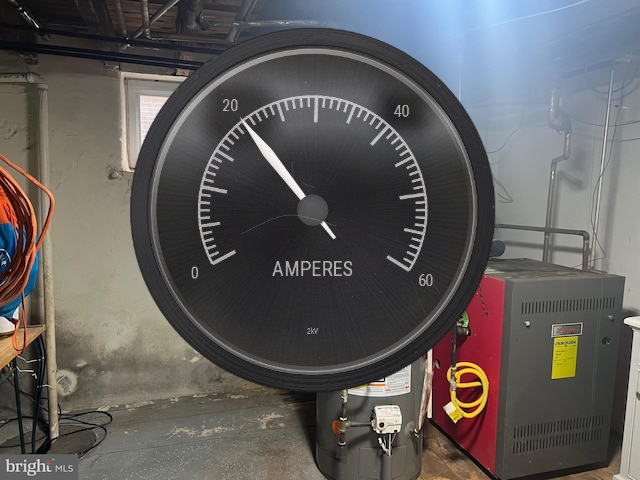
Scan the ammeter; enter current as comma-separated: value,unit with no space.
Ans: 20,A
